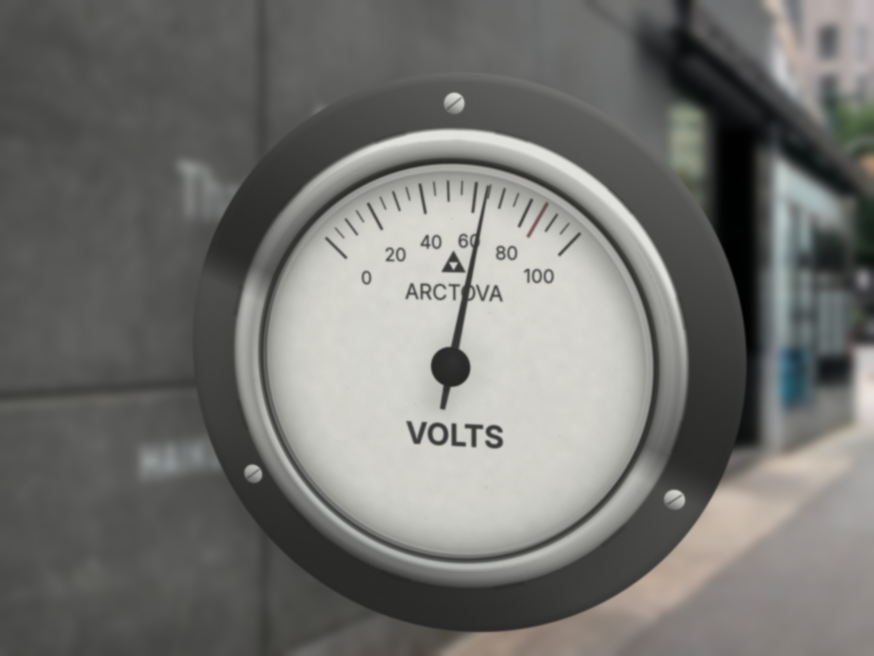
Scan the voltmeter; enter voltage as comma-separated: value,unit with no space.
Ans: 65,V
